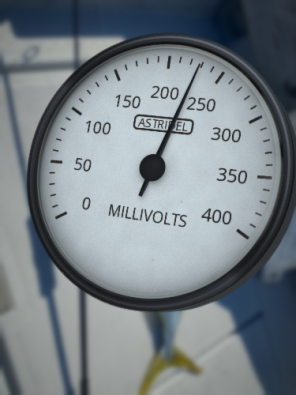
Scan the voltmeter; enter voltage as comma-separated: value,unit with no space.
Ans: 230,mV
